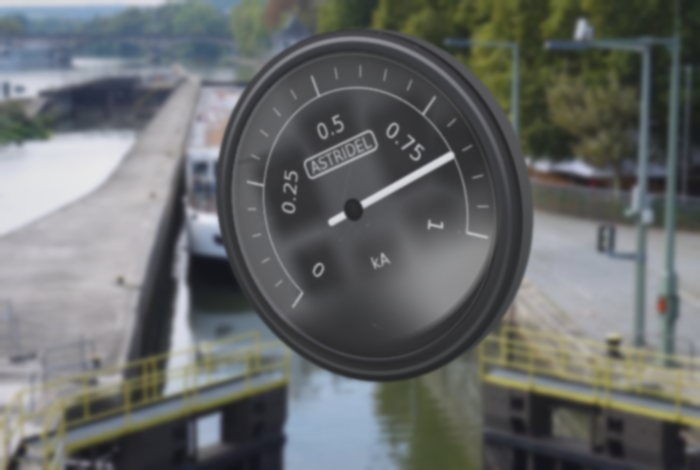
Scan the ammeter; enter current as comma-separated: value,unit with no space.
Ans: 0.85,kA
